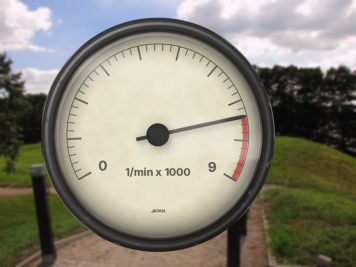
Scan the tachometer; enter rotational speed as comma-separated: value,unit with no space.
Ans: 7400,rpm
